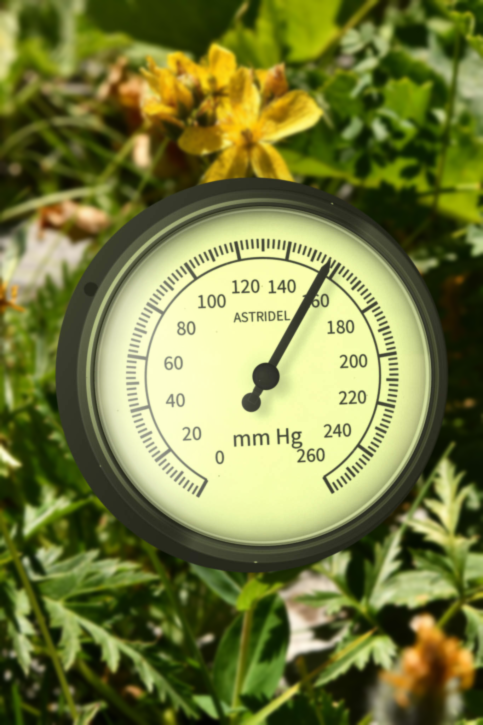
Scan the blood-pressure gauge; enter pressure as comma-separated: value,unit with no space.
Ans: 156,mmHg
